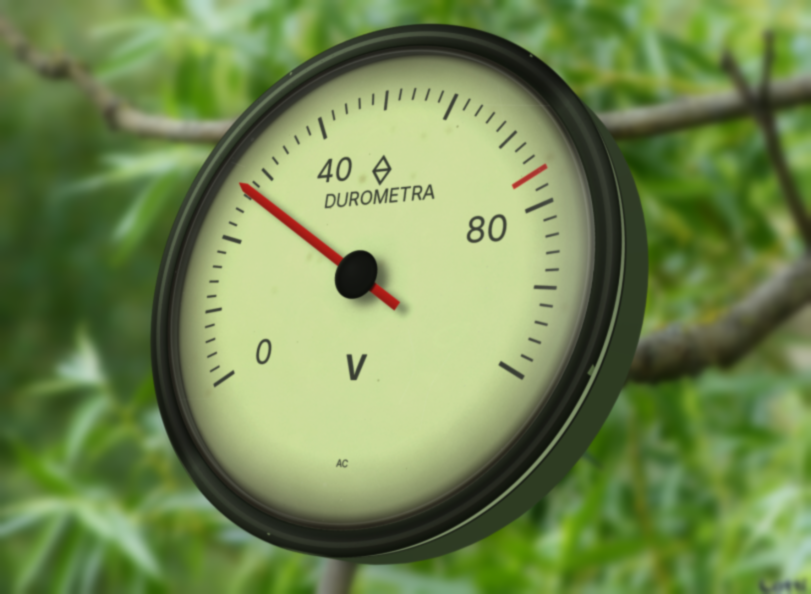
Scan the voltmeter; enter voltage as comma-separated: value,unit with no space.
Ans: 27,V
